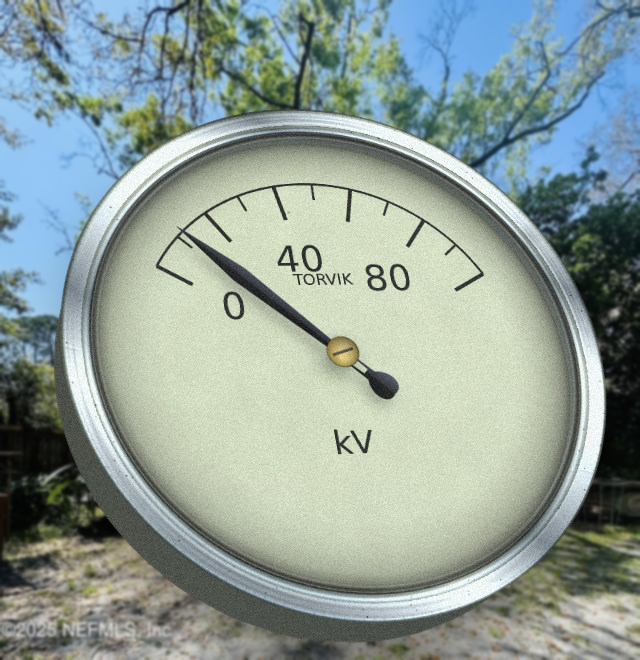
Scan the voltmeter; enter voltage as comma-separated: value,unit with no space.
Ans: 10,kV
